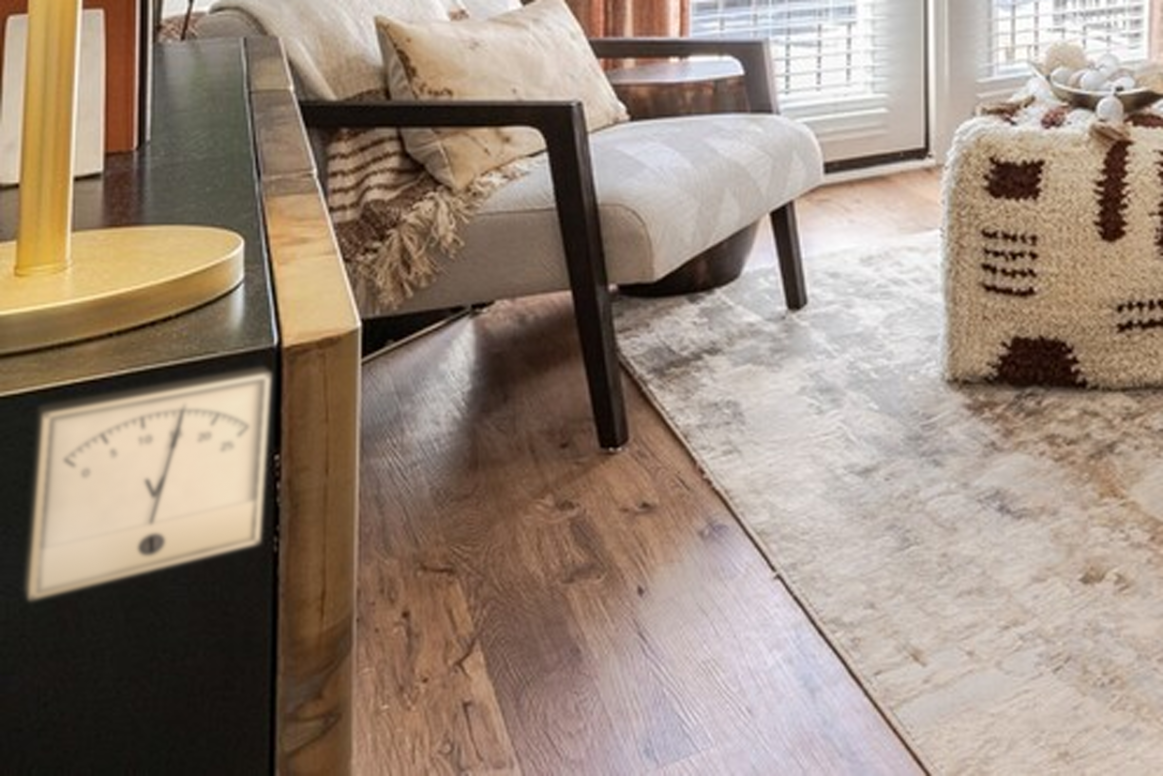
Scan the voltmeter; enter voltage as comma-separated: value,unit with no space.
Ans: 15,V
